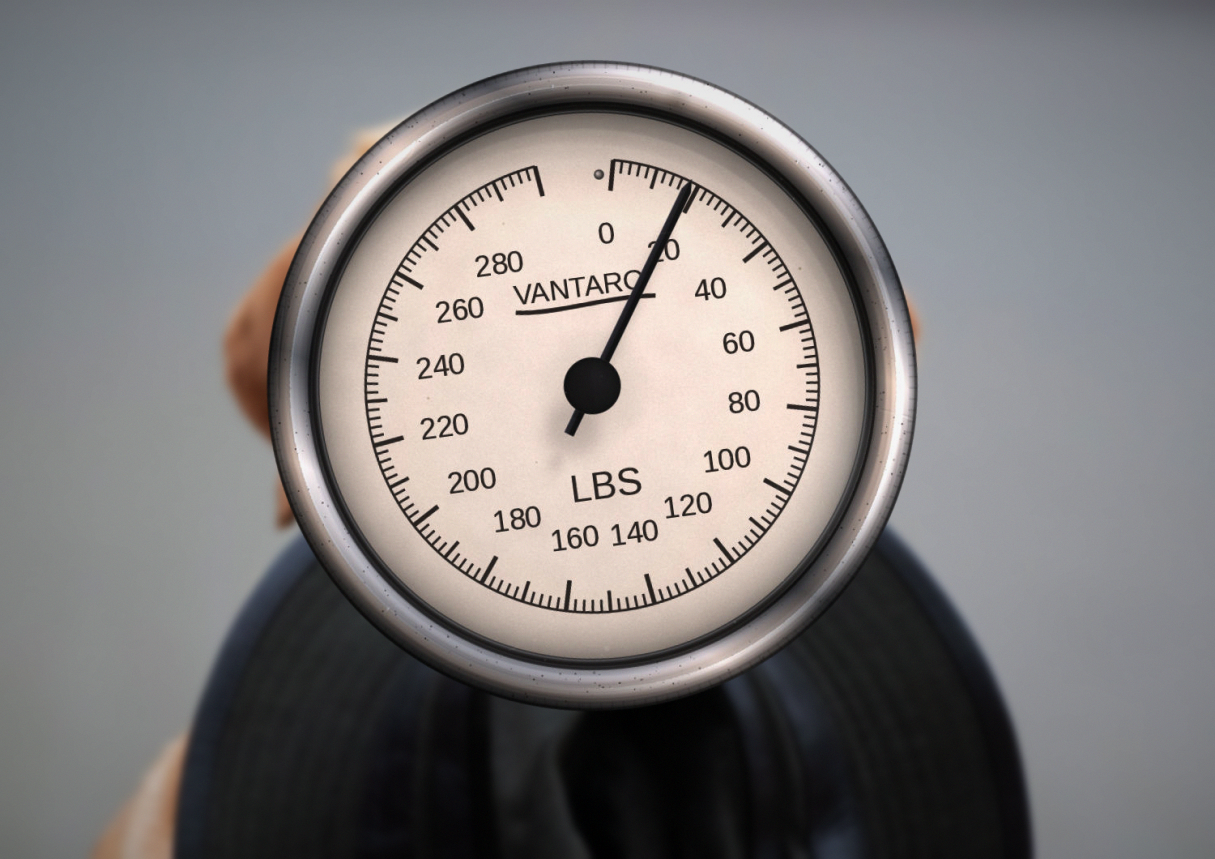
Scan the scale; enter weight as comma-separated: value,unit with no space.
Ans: 18,lb
